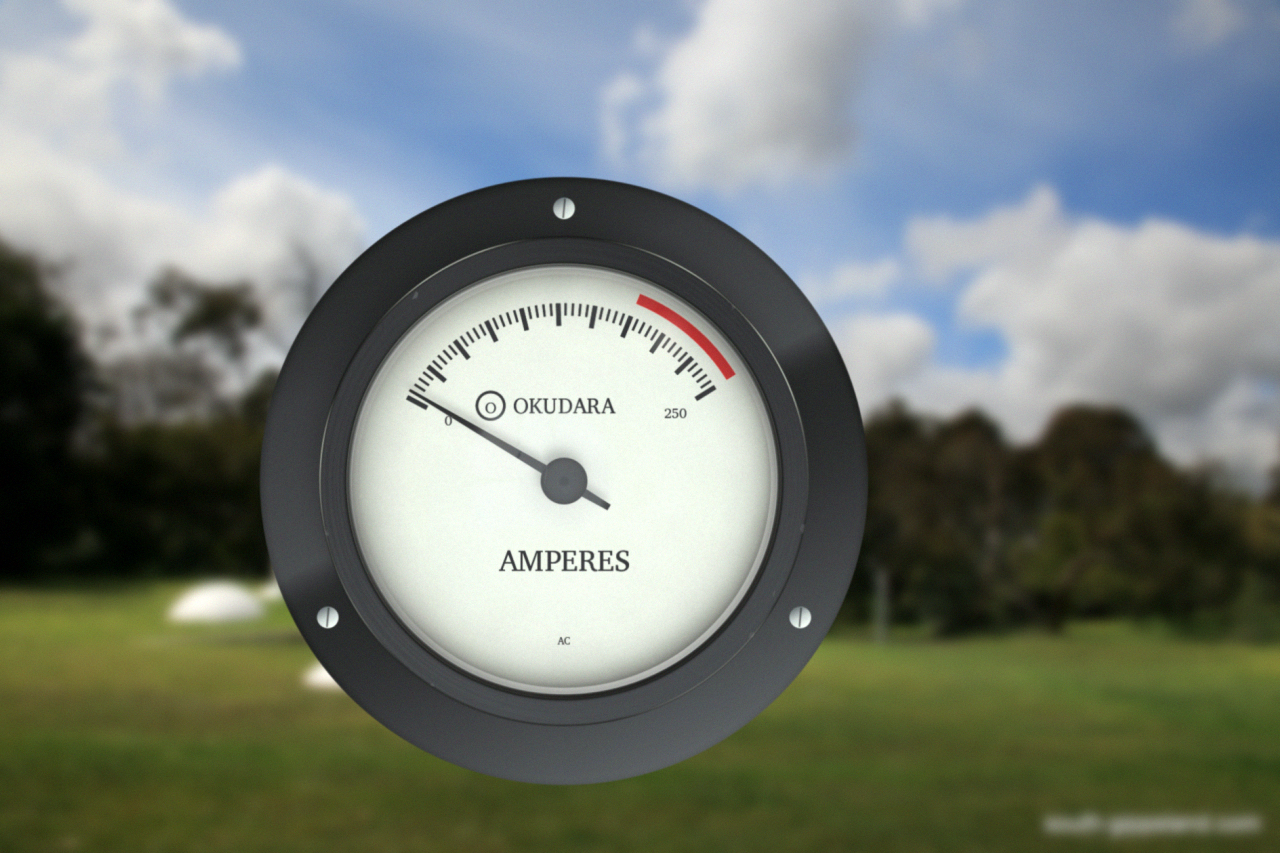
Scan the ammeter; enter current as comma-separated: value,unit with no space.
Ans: 5,A
